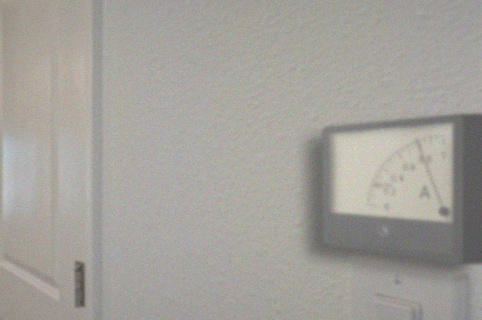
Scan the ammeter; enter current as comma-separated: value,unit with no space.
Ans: 0.8,A
